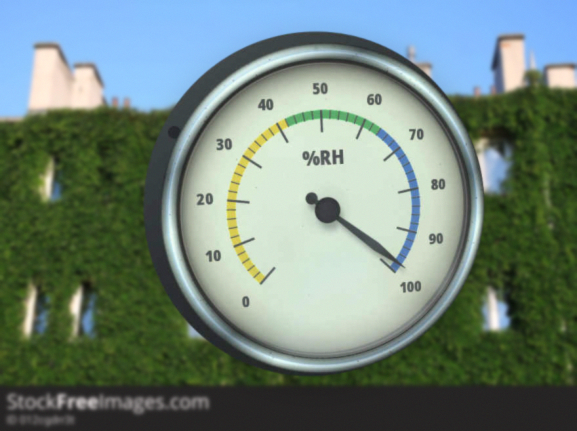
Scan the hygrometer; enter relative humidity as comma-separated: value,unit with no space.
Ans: 98,%
